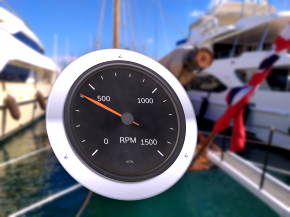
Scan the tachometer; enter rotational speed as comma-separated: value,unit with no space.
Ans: 400,rpm
